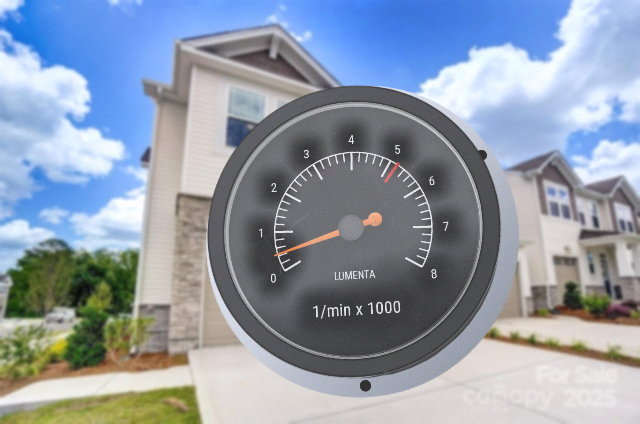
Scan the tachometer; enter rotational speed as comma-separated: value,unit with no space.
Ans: 400,rpm
